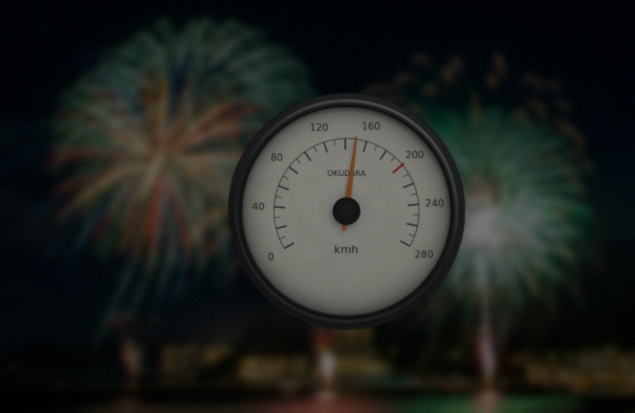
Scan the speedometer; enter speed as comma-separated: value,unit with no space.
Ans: 150,km/h
